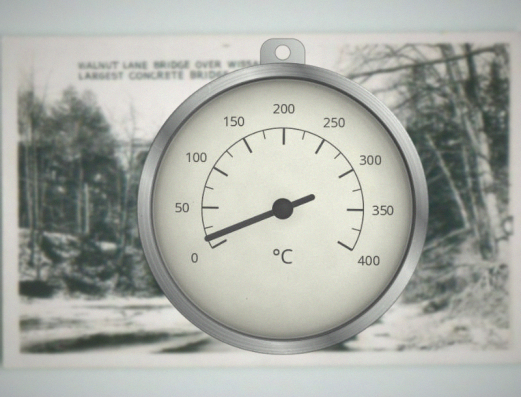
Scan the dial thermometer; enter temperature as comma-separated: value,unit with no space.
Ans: 12.5,°C
